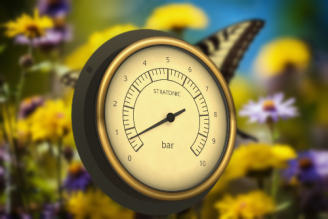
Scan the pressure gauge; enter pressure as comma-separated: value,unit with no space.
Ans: 0.6,bar
